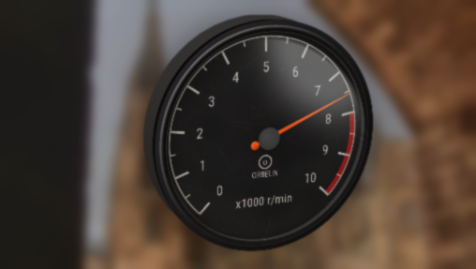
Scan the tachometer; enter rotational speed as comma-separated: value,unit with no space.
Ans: 7500,rpm
